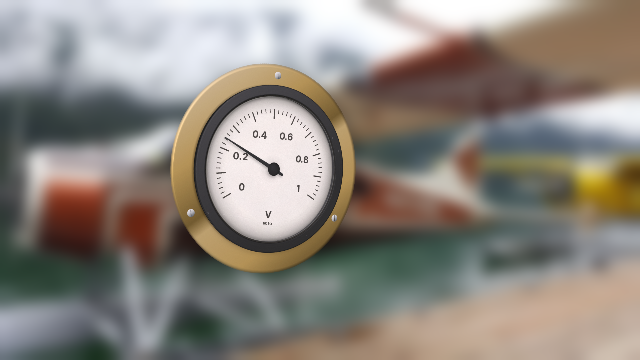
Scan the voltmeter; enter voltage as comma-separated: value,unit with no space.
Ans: 0.24,V
